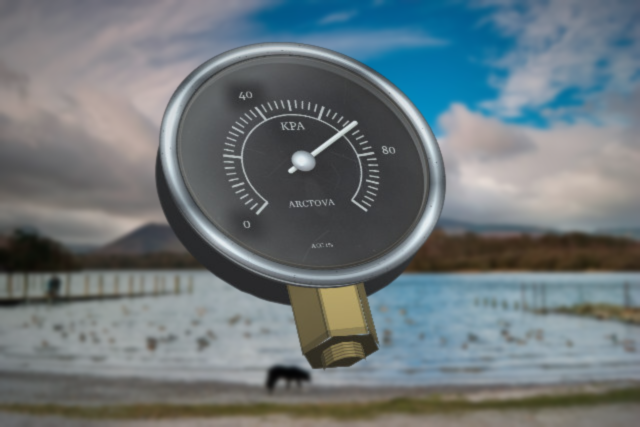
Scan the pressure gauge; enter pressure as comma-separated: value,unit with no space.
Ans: 70,kPa
